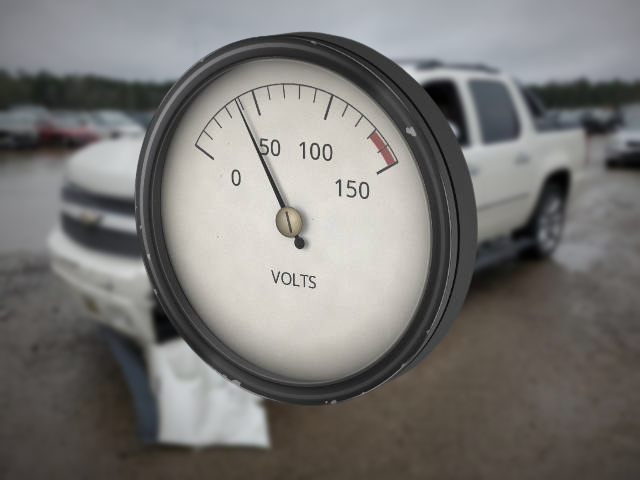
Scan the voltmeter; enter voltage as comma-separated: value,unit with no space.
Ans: 40,V
